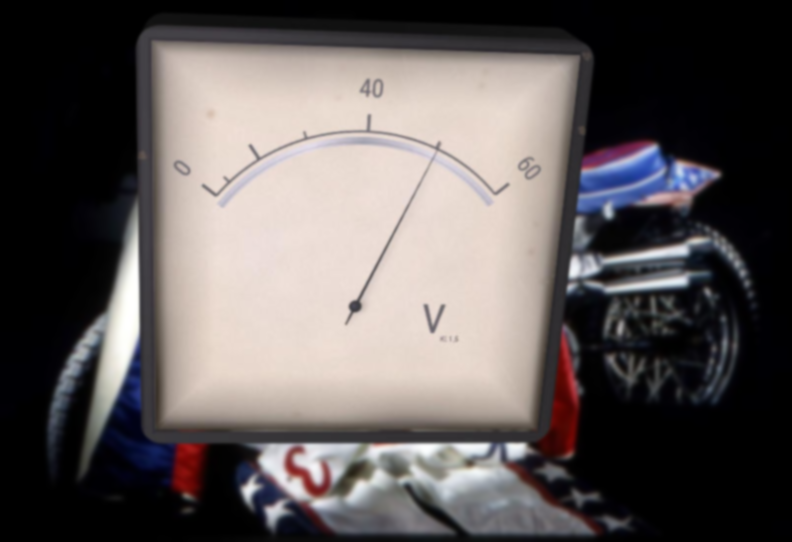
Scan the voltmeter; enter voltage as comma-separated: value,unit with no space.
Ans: 50,V
